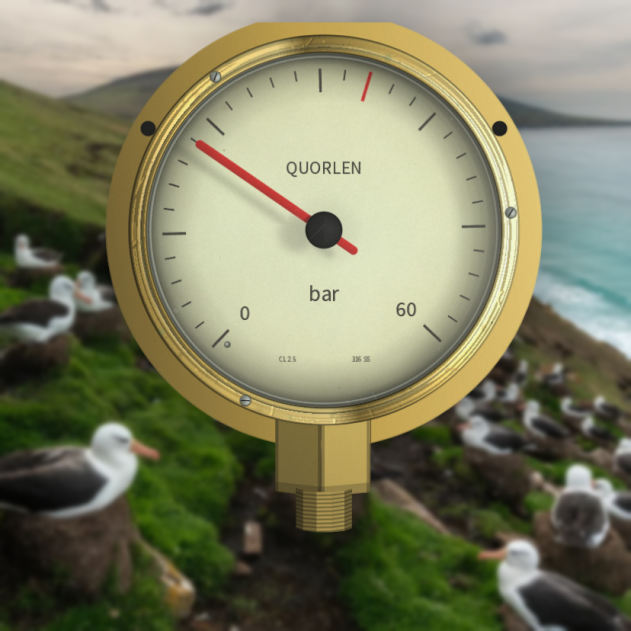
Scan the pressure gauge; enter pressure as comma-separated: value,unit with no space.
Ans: 18,bar
